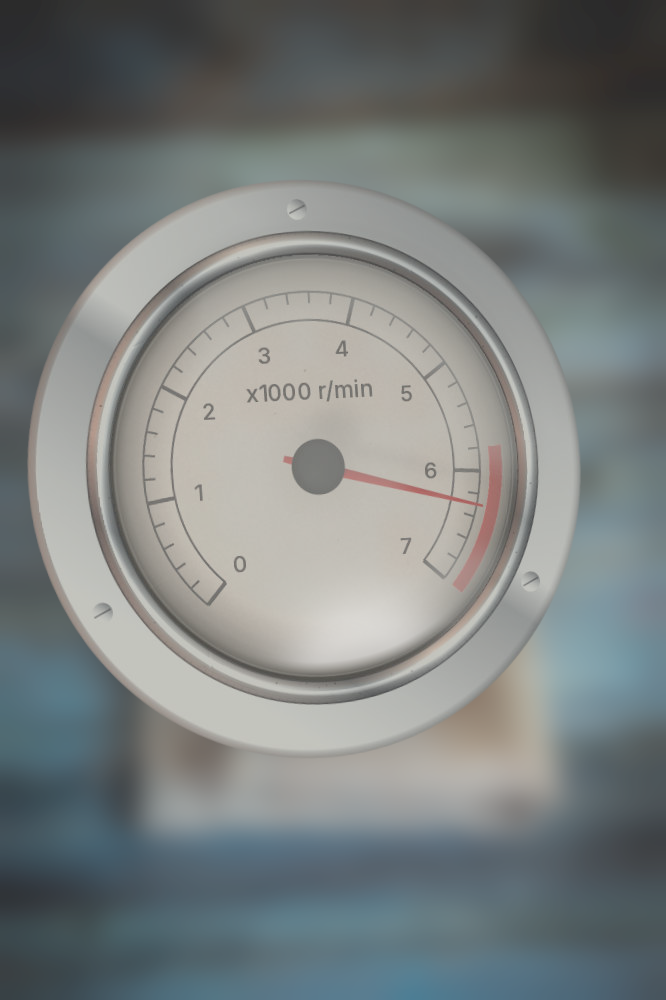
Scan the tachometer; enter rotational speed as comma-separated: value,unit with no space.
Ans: 6300,rpm
